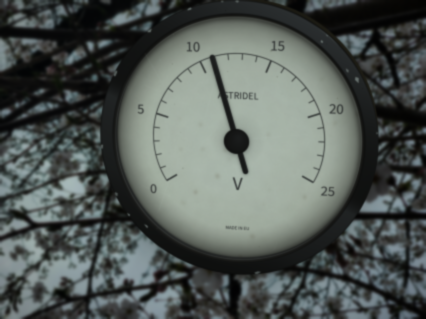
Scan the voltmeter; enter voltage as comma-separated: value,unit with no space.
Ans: 11,V
